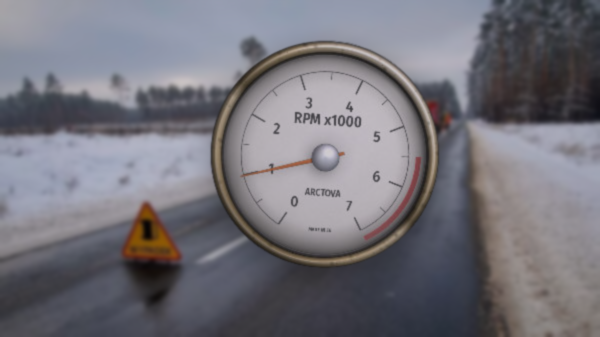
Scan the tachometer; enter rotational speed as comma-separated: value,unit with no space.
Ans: 1000,rpm
